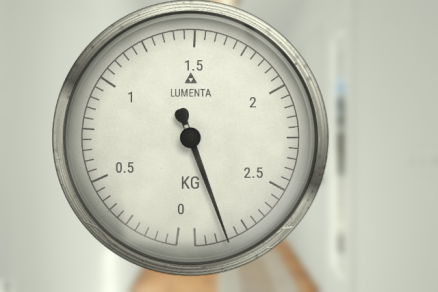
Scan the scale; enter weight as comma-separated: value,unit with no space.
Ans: 2.85,kg
